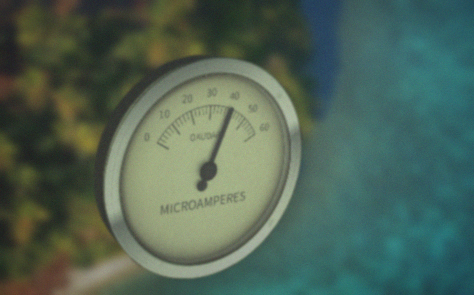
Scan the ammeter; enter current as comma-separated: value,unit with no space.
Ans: 40,µA
